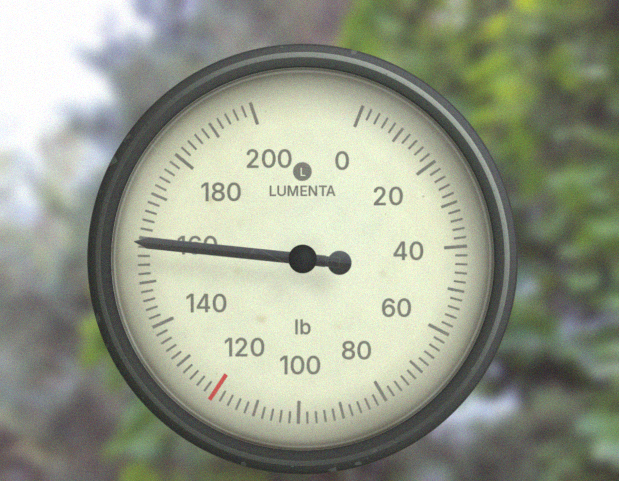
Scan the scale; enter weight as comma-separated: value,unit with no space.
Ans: 159,lb
